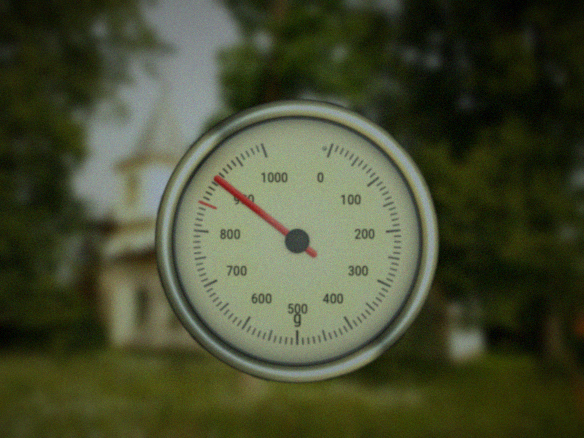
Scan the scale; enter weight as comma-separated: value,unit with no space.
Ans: 900,g
